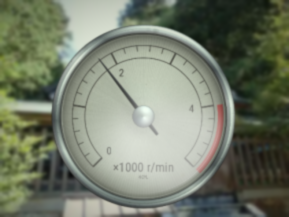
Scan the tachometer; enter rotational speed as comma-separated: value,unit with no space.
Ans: 1800,rpm
